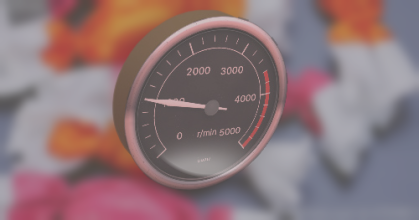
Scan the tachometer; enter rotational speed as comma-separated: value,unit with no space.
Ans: 1000,rpm
